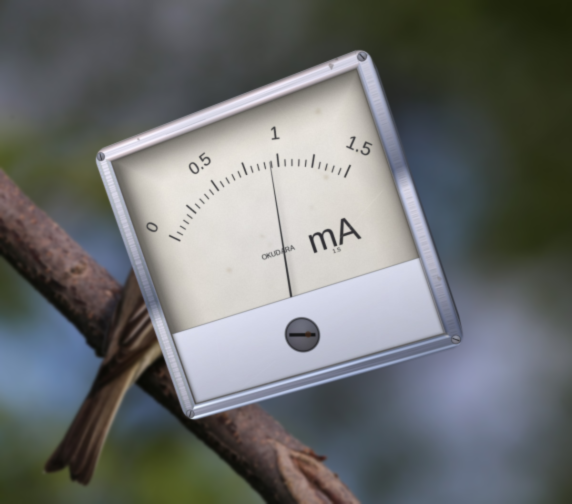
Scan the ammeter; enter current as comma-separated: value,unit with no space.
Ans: 0.95,mA
